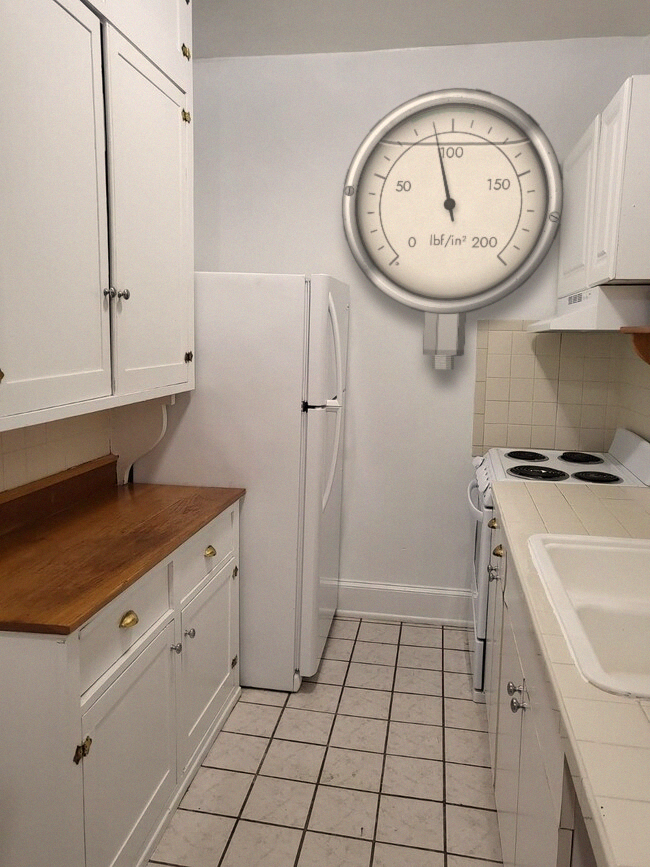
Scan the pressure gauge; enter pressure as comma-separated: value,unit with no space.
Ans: 90,psi
